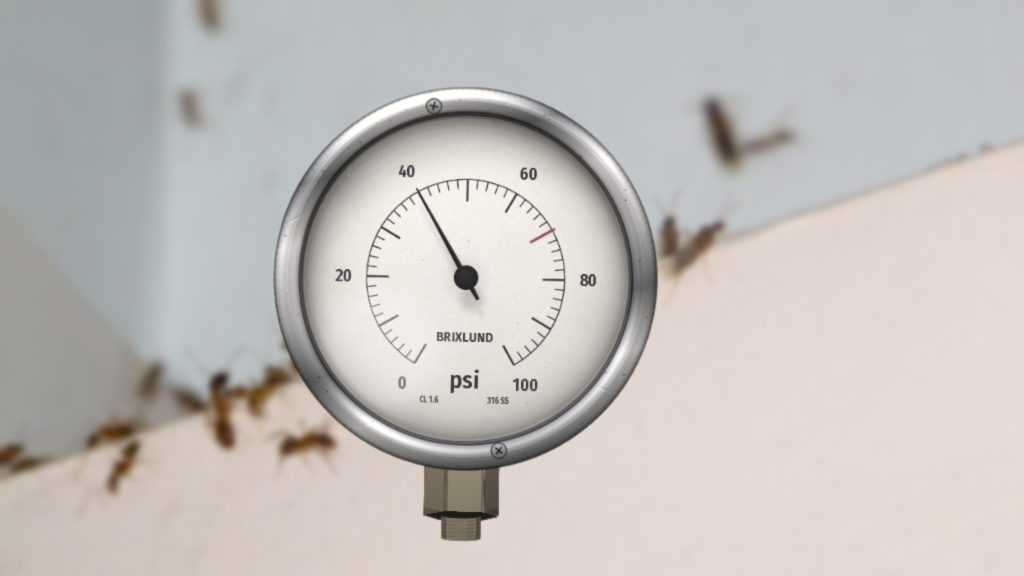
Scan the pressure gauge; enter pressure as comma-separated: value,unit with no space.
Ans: 40,psi
